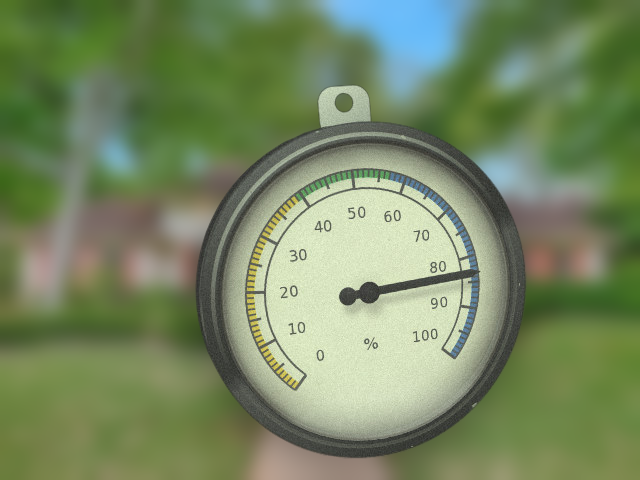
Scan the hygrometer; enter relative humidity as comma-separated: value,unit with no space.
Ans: 83,%
